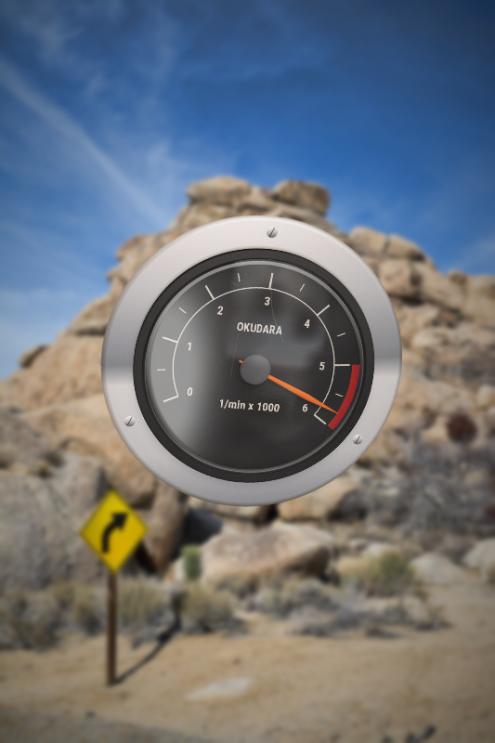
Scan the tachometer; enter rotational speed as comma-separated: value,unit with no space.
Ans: 5750,rpm
